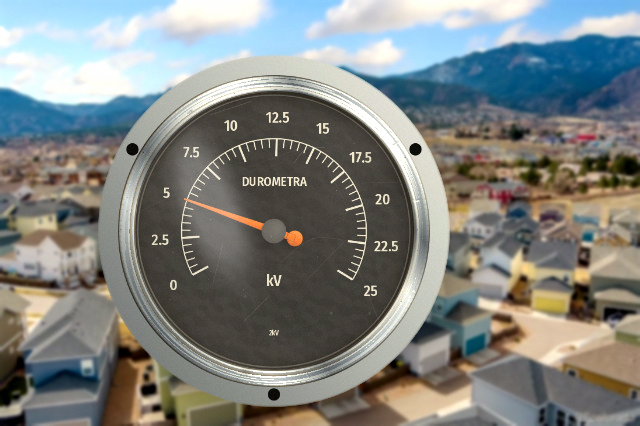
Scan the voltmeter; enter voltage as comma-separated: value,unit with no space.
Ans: 5,kV
